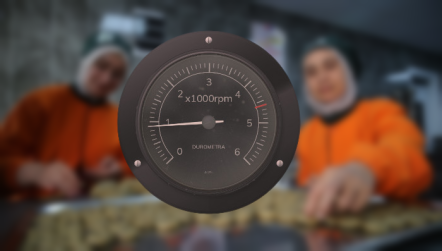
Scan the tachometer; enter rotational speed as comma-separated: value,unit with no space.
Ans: 900,rpm
